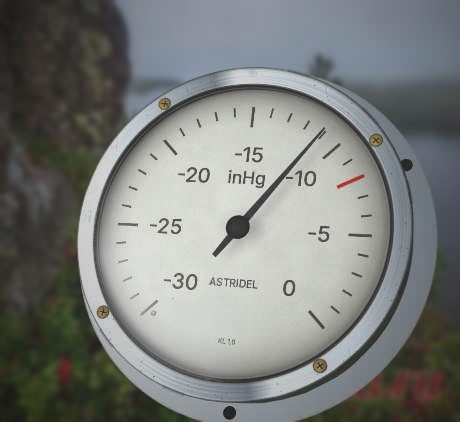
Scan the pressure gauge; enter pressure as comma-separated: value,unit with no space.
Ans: -11,inHg
